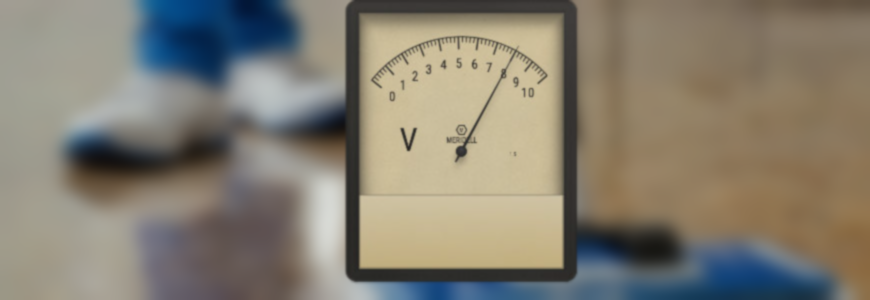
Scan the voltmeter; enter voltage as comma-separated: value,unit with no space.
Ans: 8,V
